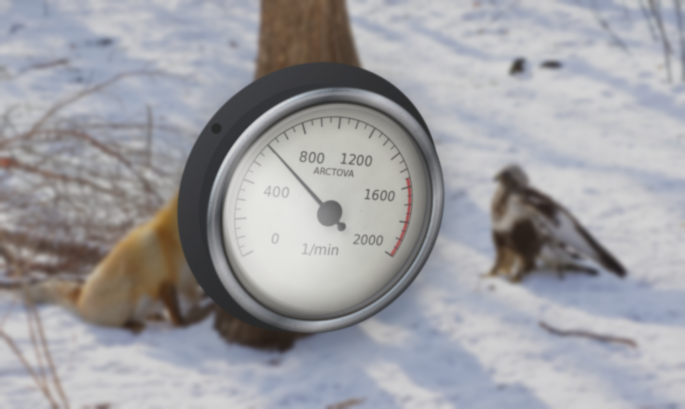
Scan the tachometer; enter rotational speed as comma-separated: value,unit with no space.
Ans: 600,rpm
